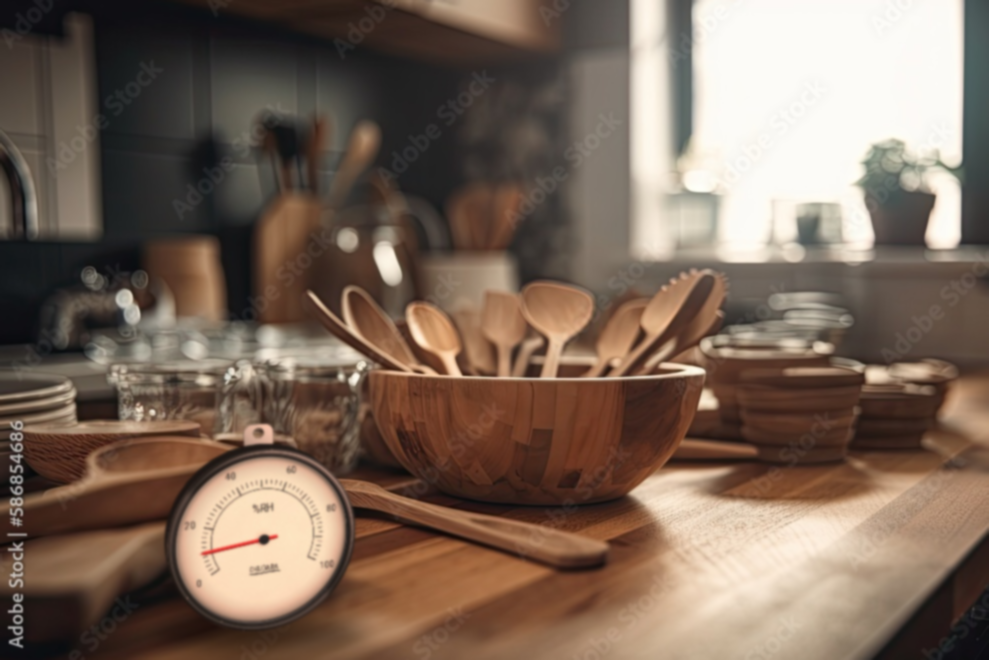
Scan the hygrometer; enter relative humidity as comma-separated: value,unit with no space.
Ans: 10,%
